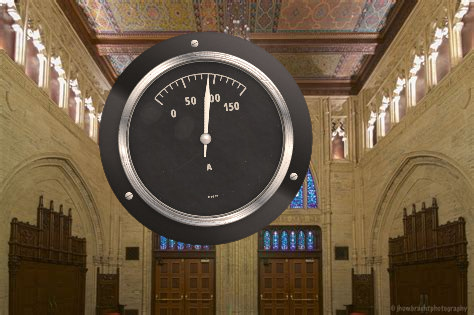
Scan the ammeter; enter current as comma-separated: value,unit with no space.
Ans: 90,A
